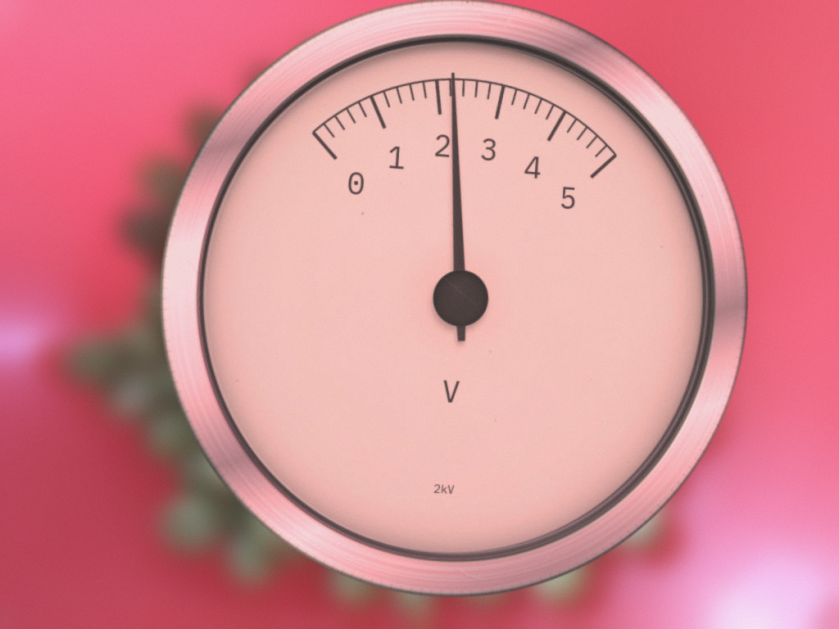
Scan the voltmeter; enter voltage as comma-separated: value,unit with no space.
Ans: 2.2,V
